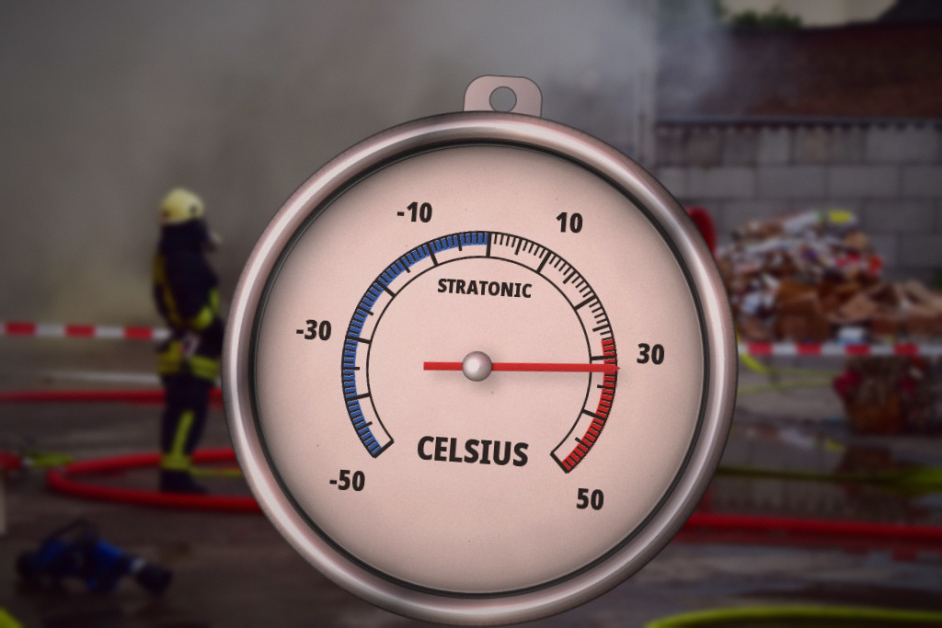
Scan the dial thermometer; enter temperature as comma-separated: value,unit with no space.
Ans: 32,°C
